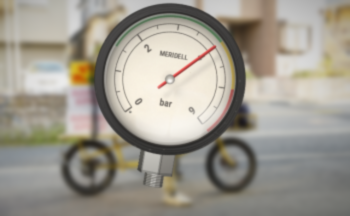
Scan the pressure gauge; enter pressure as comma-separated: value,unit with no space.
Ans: 4,bar
